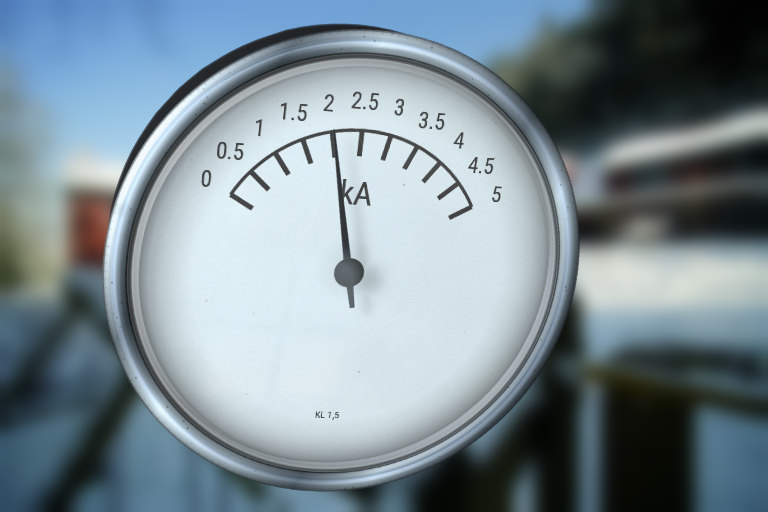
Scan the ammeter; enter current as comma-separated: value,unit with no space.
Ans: 2,kA
